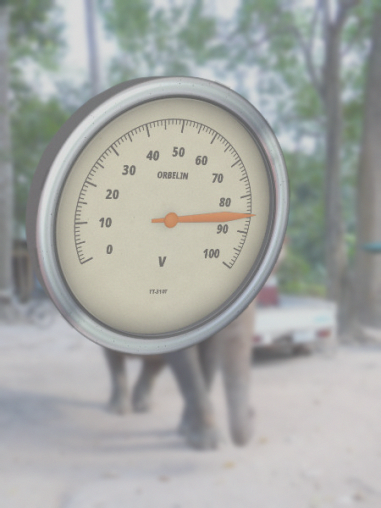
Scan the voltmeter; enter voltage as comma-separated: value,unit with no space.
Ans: 85,V
